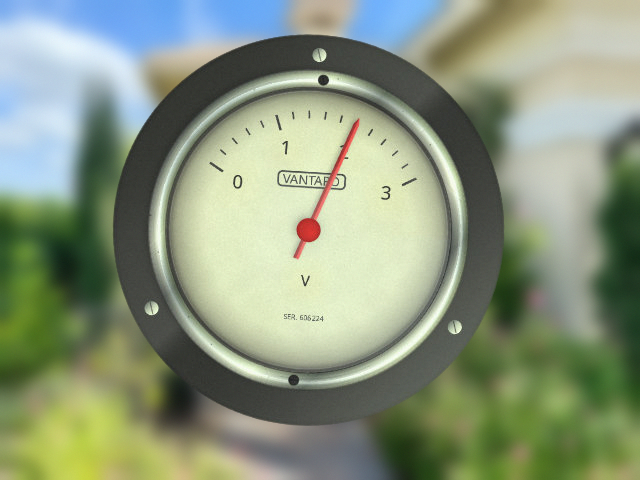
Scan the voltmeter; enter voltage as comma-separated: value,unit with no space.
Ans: 2,V
